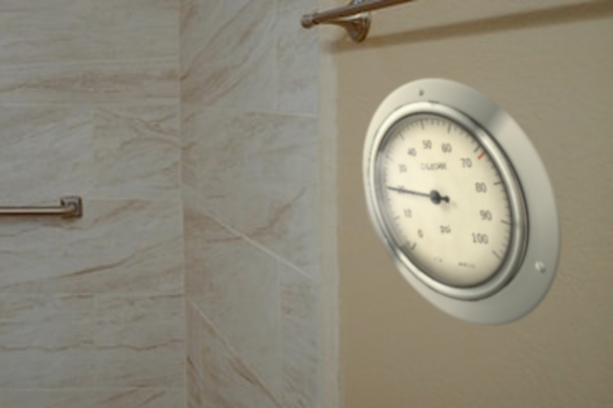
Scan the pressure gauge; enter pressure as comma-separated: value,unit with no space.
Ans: 20,psi
